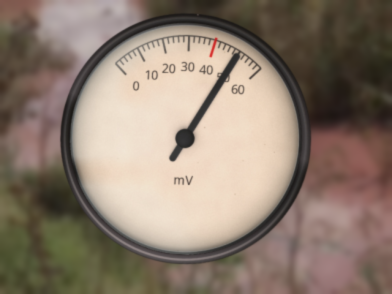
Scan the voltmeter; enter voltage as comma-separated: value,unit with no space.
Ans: 50,mV
